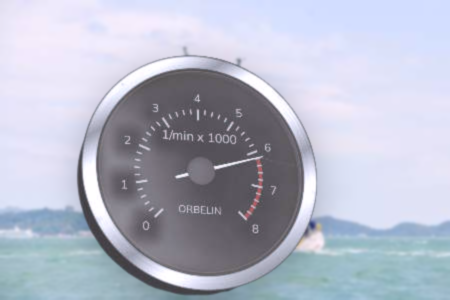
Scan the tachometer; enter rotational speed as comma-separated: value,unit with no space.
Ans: 6200,rpm
